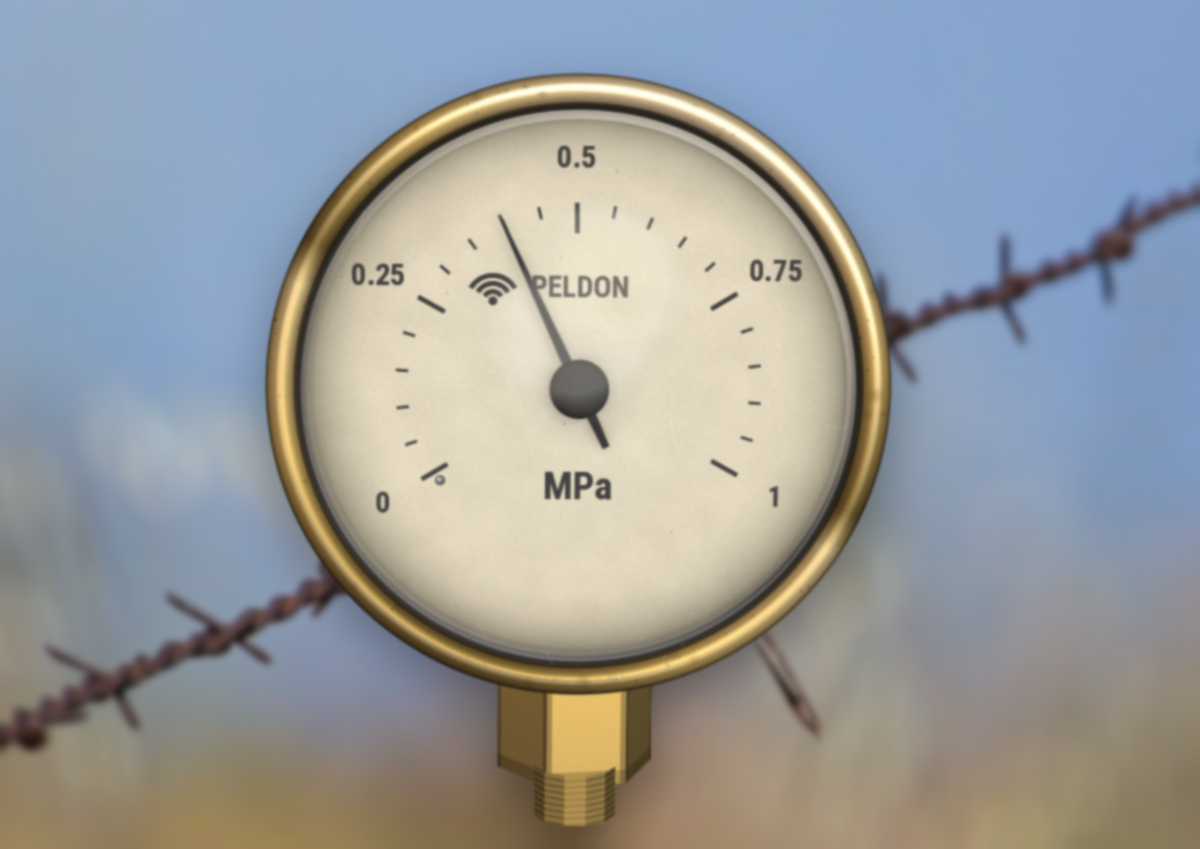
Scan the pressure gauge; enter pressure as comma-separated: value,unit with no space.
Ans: 0.4,MPa
